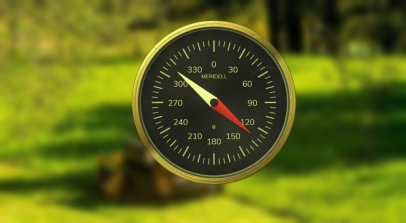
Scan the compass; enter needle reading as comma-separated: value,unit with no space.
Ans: 130,°
